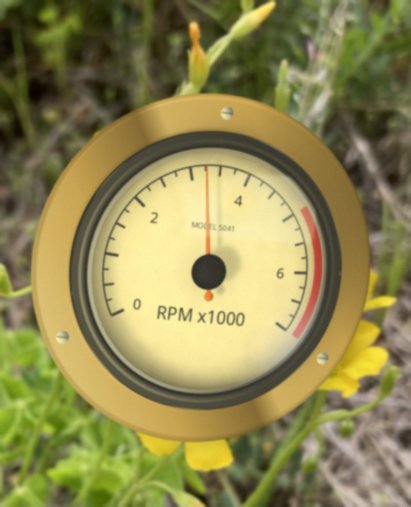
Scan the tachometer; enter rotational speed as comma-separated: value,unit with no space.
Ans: 3250,rpm
